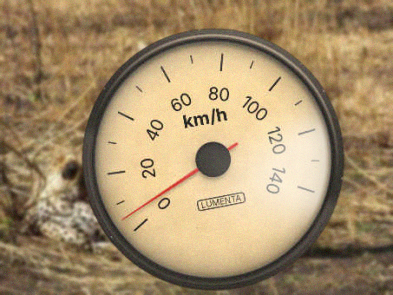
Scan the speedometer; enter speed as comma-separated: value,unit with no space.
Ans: 5,km/h
